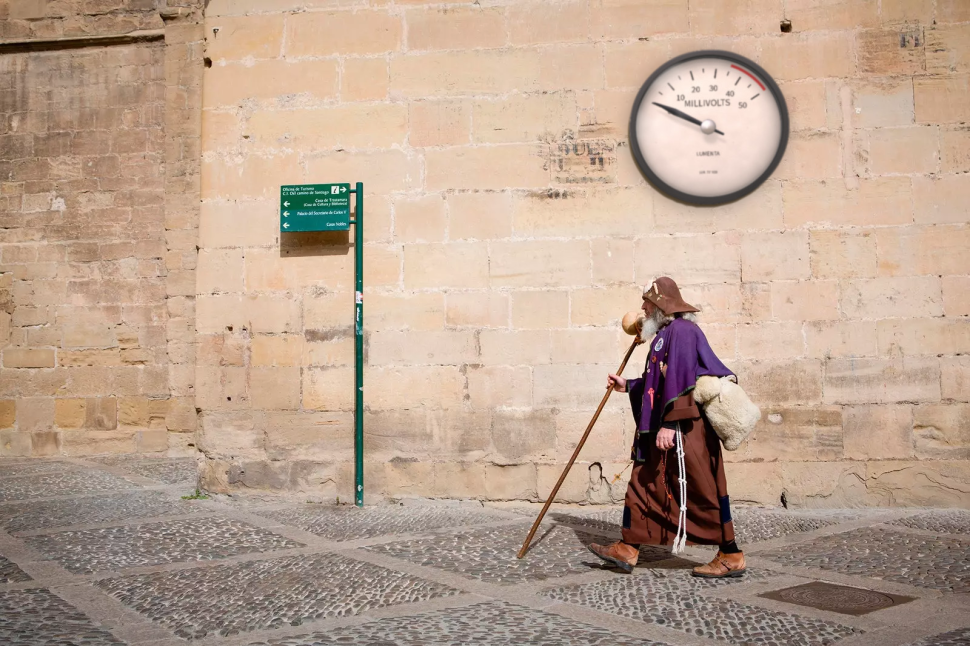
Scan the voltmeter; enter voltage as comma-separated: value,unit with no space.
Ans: 0,mV
